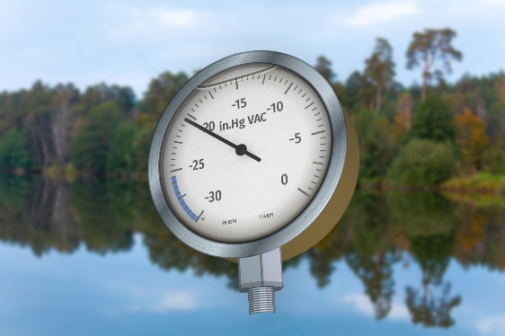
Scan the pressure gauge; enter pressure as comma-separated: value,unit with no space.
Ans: -20.5,inHg
